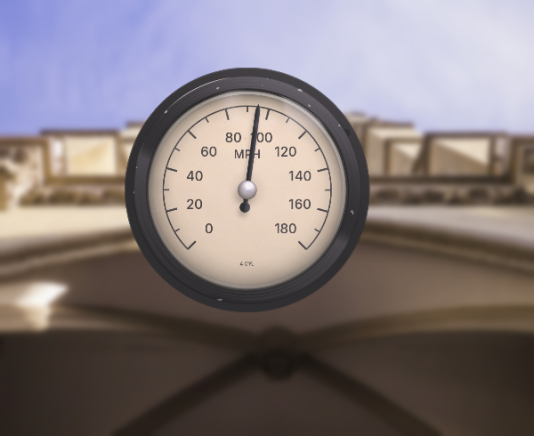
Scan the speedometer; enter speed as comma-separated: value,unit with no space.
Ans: 95,mph
